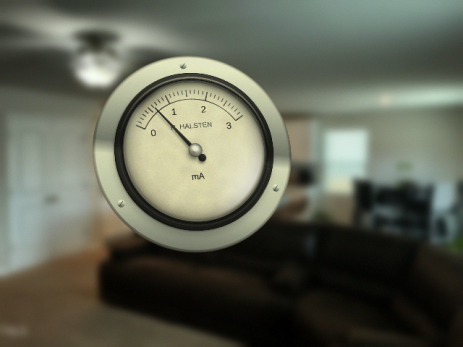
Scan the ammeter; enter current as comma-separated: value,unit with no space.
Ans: 0.6,mA
